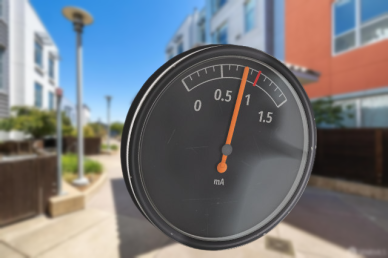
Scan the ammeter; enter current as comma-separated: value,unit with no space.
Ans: 0.8,mA
